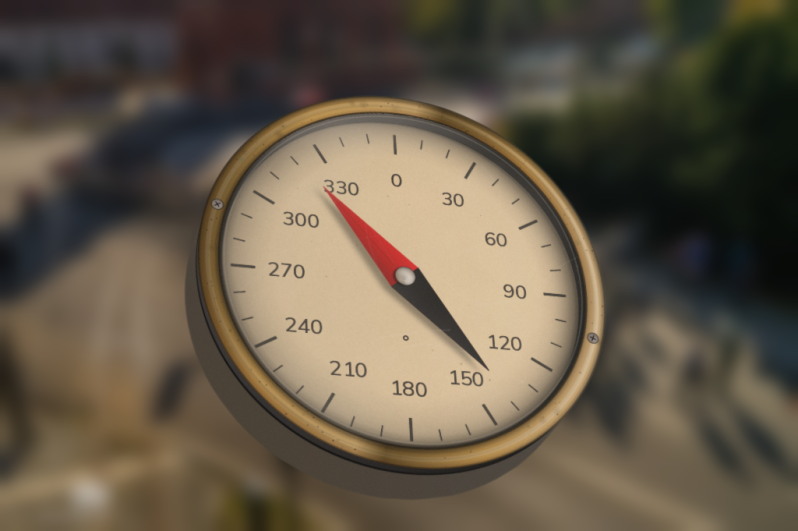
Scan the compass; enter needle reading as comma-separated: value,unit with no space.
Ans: 320,°
